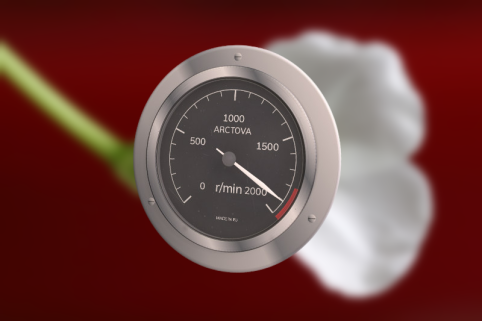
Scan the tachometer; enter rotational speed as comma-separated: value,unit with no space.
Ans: 1900,rpm
